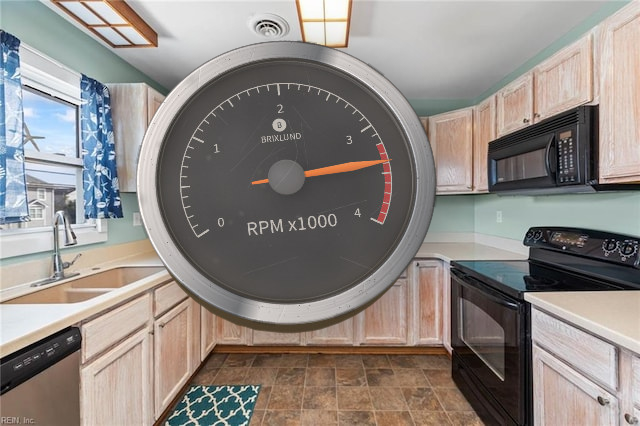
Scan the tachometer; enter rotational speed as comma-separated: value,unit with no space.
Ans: 3400,rpm
